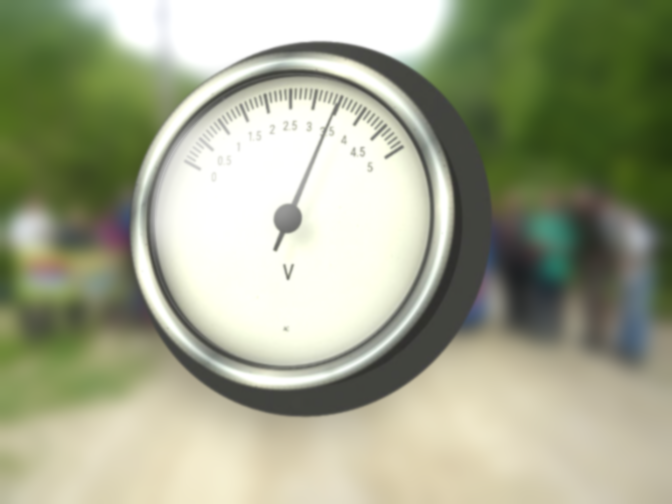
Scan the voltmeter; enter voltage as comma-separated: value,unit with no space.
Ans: 3.5,V
